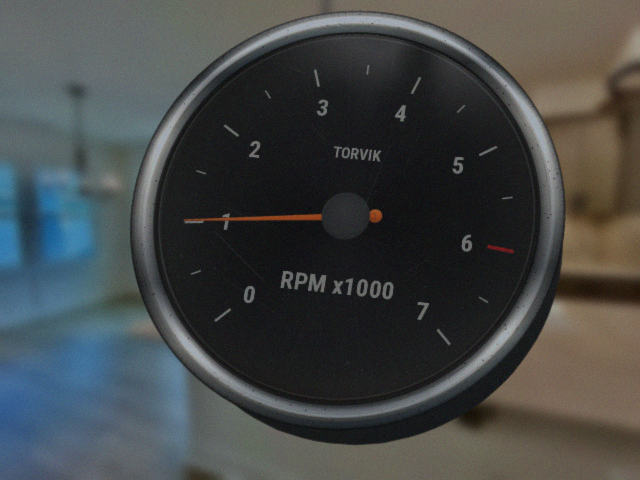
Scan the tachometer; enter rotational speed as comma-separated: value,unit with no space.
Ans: 1000,rpm
